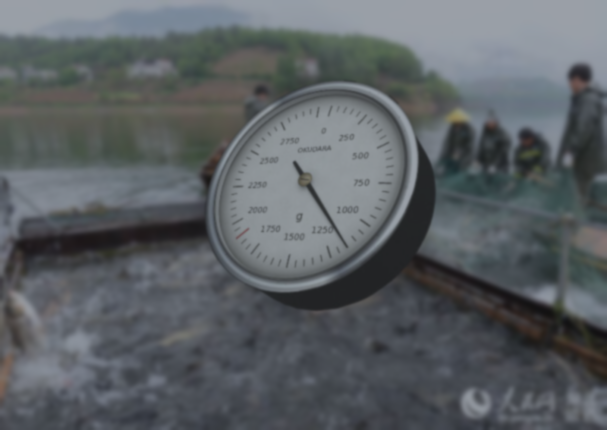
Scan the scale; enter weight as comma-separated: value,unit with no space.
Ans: 1150,g
